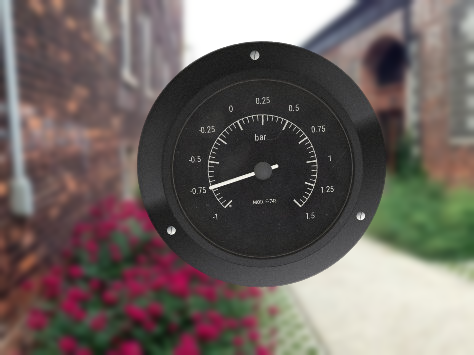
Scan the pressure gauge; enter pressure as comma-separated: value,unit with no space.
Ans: -0.75,bar
